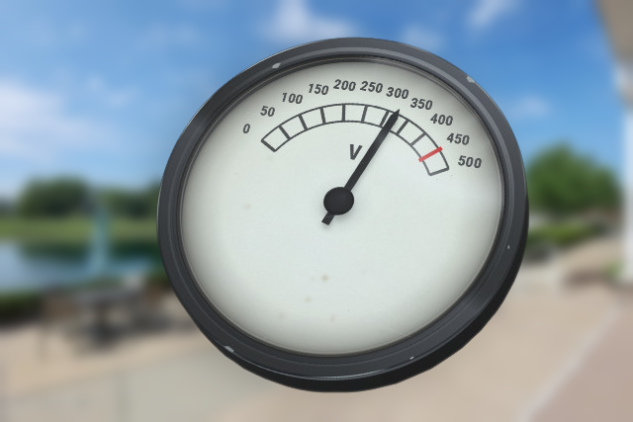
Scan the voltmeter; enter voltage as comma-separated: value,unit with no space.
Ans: 325,V
